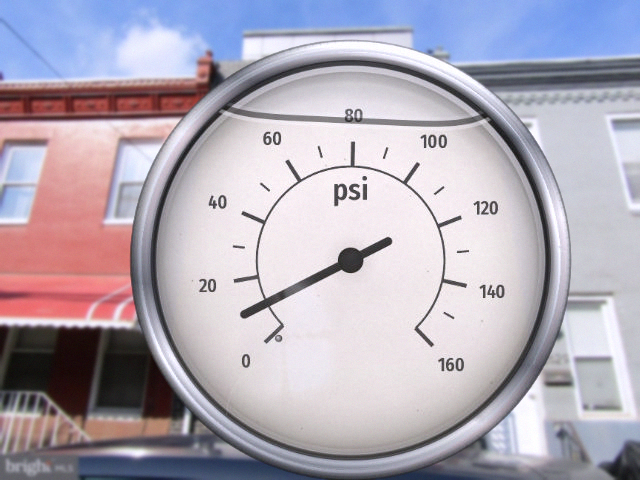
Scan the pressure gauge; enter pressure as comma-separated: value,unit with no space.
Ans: 10,psi
